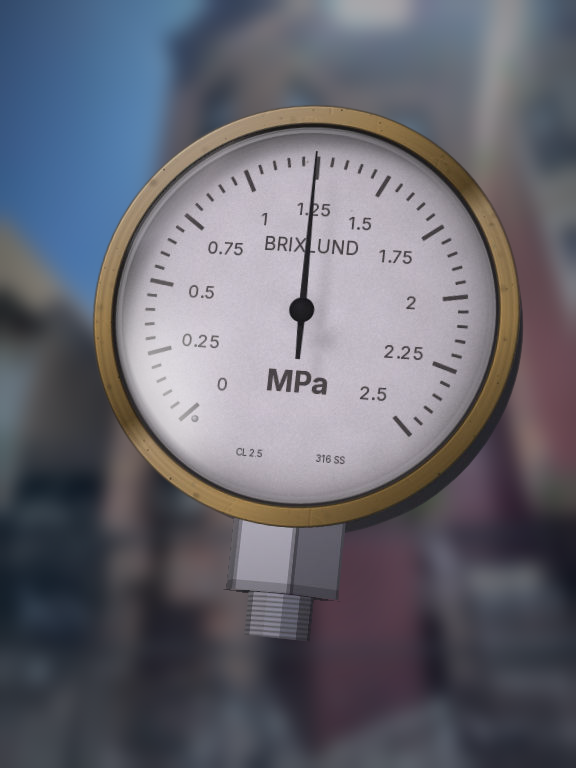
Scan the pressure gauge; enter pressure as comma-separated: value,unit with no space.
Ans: 1.25,MPa
